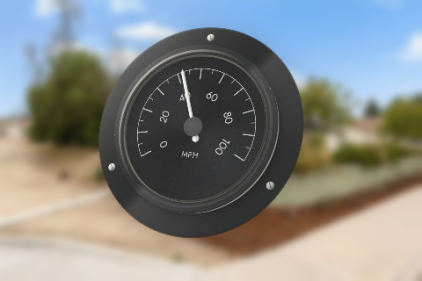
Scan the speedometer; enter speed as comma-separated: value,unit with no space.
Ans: 42.5,mph
